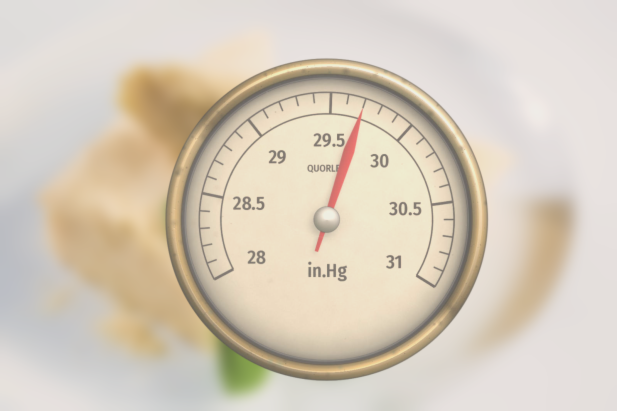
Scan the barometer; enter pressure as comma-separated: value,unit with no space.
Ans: 29.7,inHg
